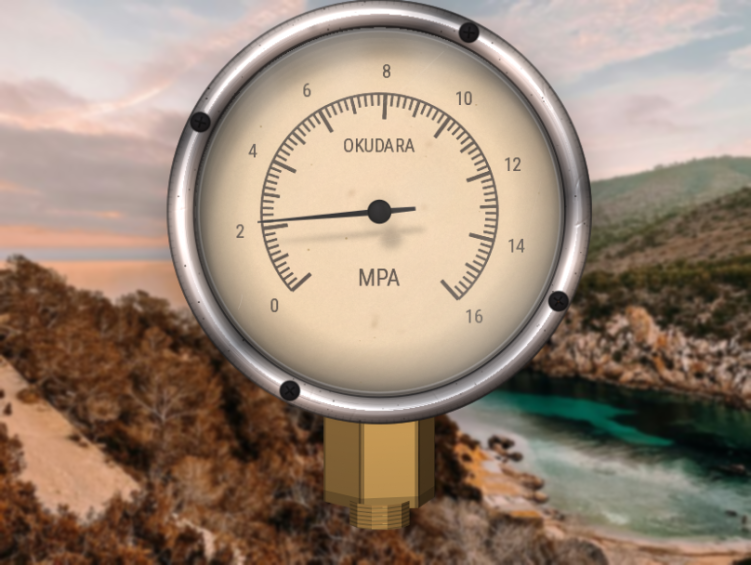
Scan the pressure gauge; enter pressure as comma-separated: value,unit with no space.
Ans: 2.2,MPa
